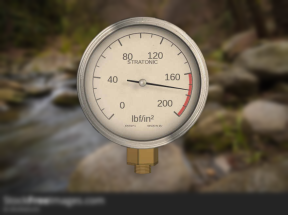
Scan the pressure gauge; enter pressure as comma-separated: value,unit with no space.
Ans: 175,psi
